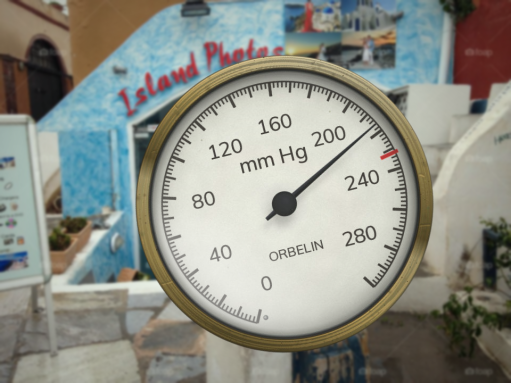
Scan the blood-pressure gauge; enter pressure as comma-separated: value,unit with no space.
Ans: 216,mmHg
